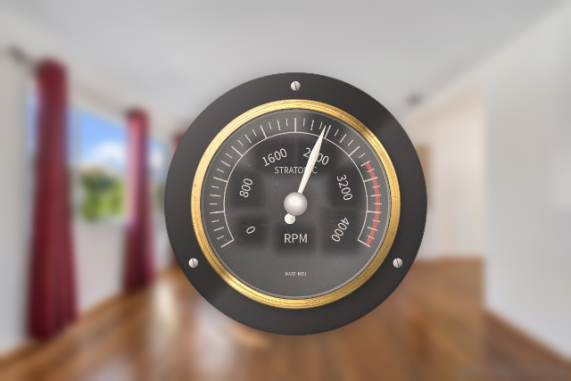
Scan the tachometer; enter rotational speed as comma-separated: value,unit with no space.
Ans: 2350,rpm
